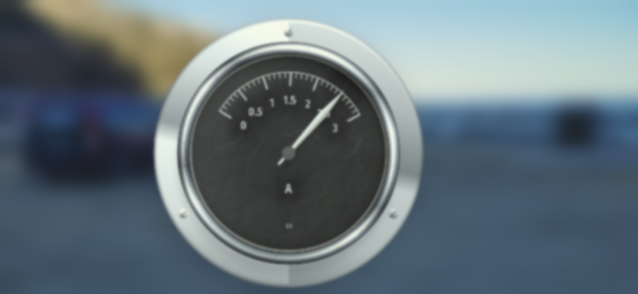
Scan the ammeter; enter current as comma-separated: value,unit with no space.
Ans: 2.5,A
